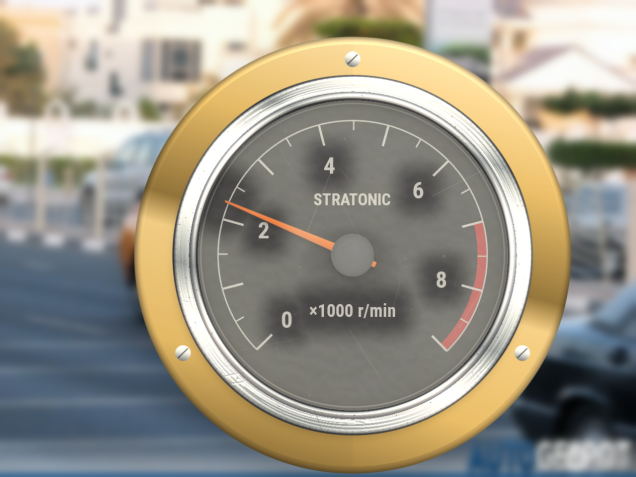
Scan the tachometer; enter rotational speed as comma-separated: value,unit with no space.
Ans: 2250,rpm
